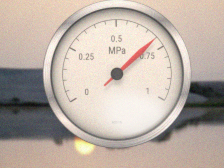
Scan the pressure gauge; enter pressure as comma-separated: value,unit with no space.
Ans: 0.7,MPa
